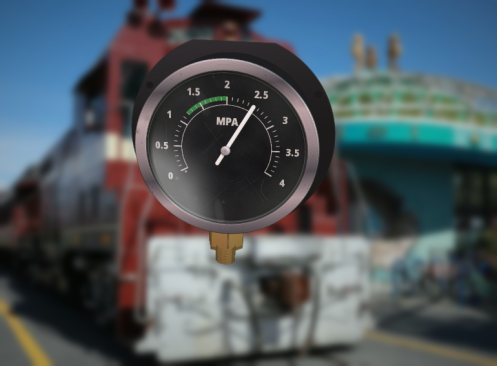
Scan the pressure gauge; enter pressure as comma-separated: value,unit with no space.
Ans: 2.5,MPa
